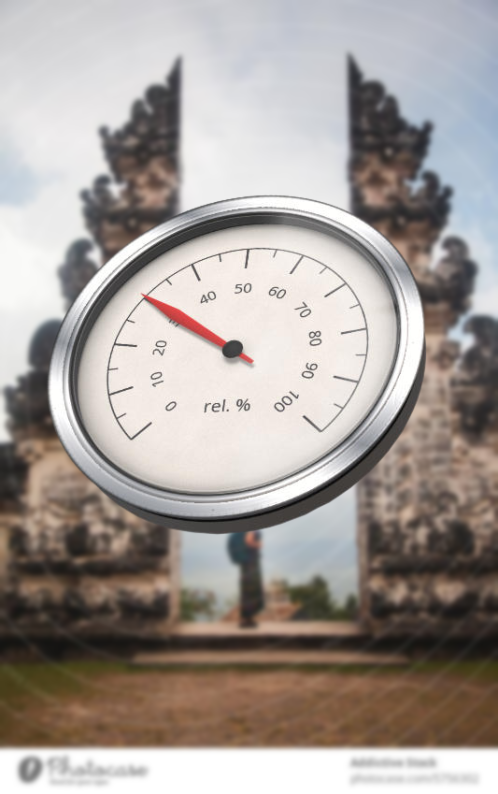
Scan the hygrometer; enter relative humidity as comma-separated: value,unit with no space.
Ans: 30,%
